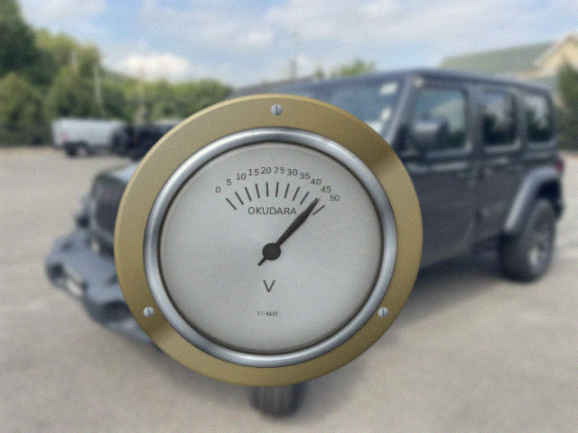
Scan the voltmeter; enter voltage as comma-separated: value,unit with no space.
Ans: 45,V
